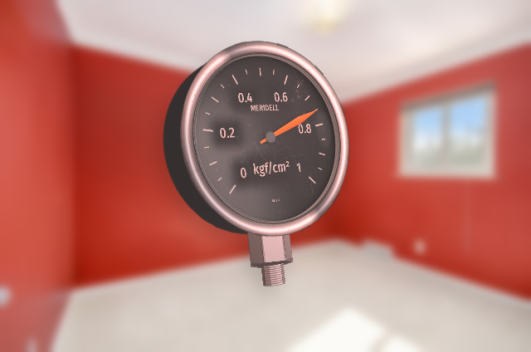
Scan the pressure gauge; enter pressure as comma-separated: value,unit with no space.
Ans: 0.75,kg/cm²
